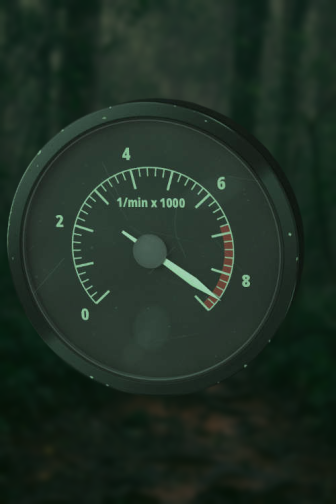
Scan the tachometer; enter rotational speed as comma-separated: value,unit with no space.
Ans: 8600,rpm
